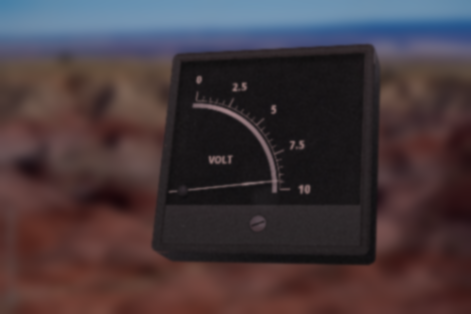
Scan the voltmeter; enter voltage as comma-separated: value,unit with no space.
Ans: 9.5,V
